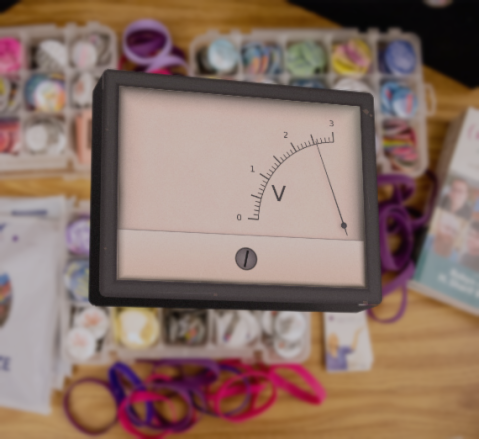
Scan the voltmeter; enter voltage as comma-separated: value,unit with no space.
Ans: 2.5,V
